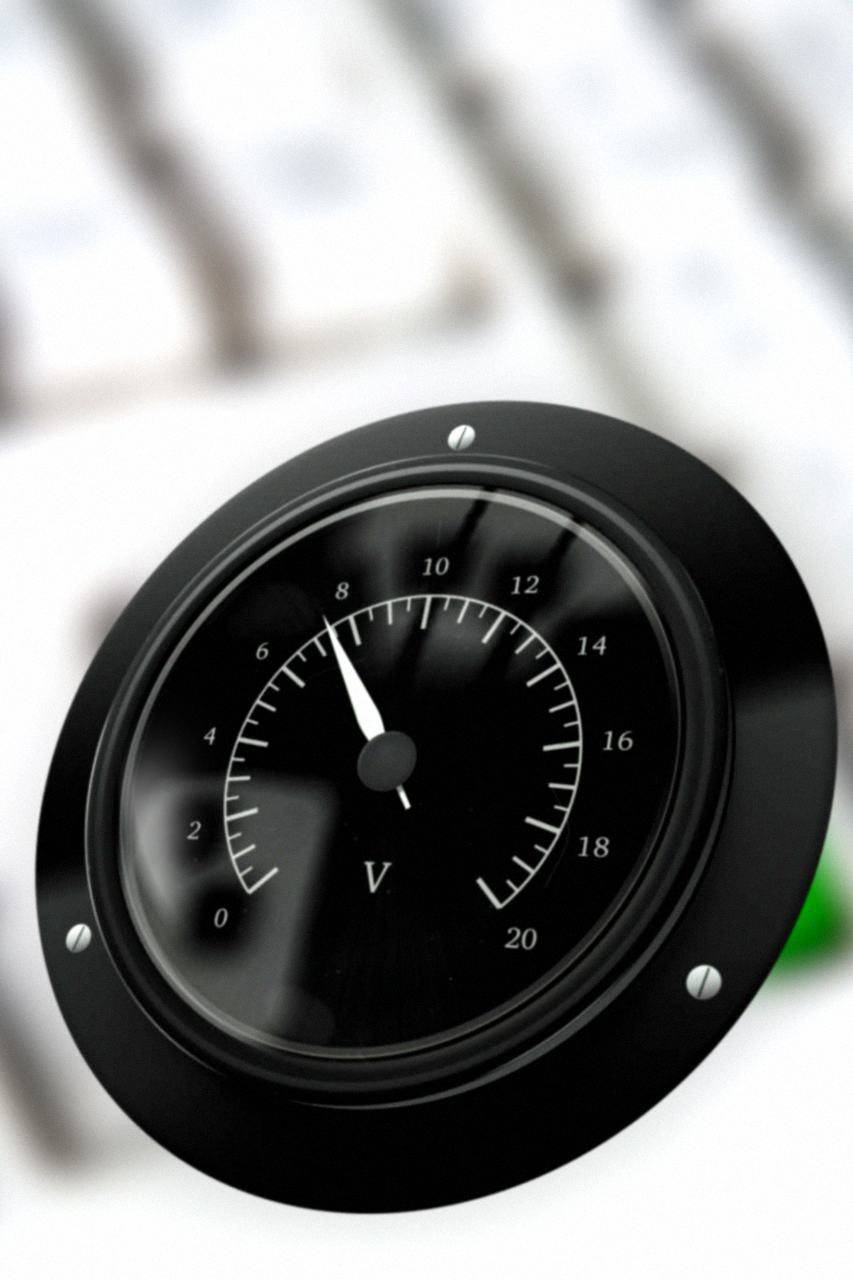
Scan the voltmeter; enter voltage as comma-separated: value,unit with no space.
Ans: 7.5,V
